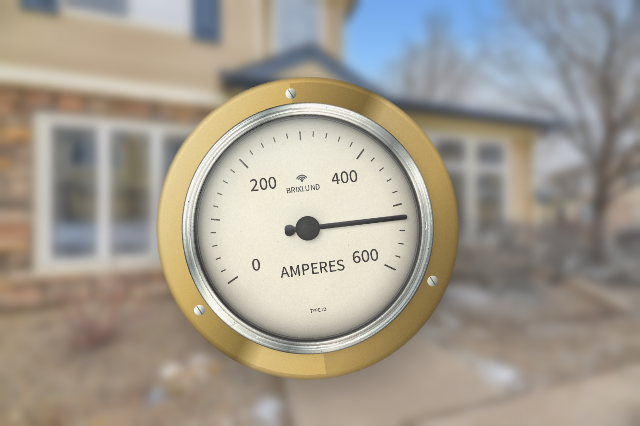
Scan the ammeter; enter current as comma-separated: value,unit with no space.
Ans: 520,A
